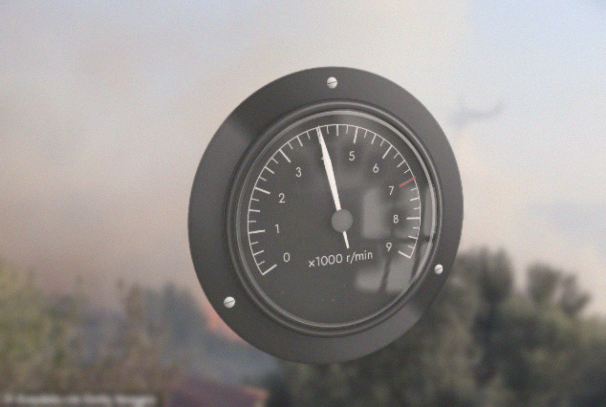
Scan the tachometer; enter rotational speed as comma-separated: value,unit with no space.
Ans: 4000,rpm
